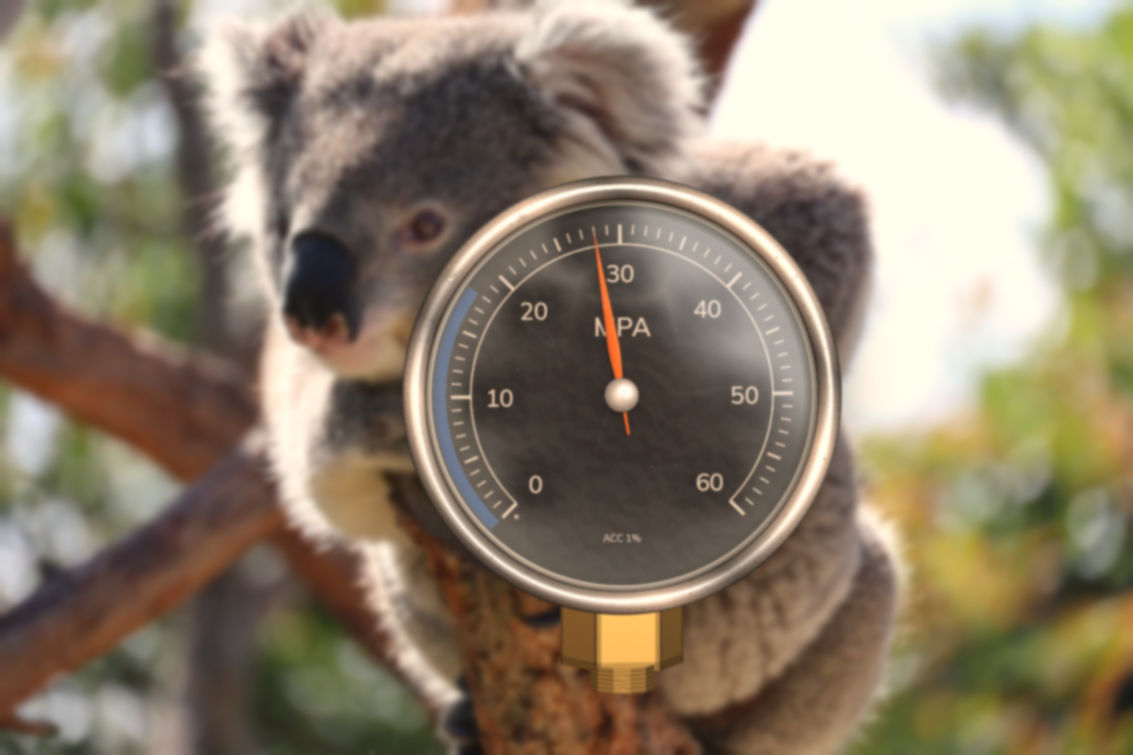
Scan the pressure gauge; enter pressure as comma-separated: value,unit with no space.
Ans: 28,MPa
